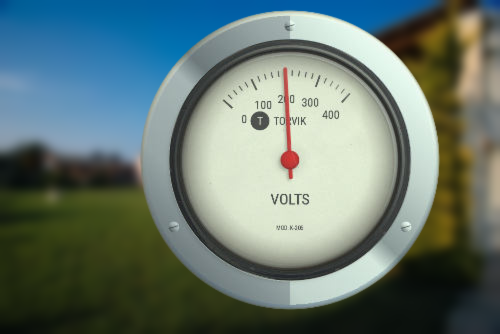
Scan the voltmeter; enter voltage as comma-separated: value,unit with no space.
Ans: 200,V
